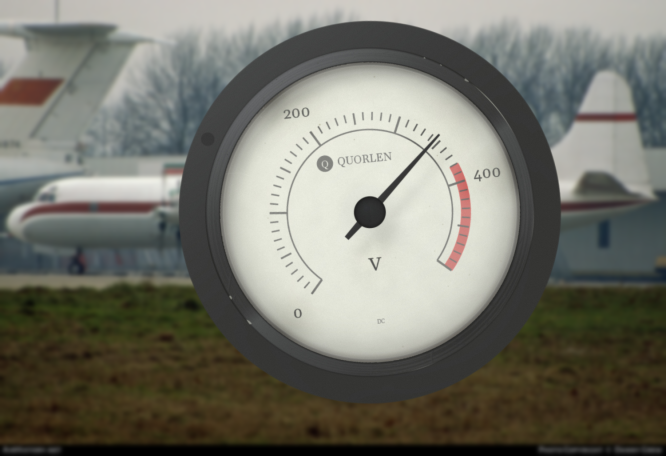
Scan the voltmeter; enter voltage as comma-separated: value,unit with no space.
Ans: 345,V
